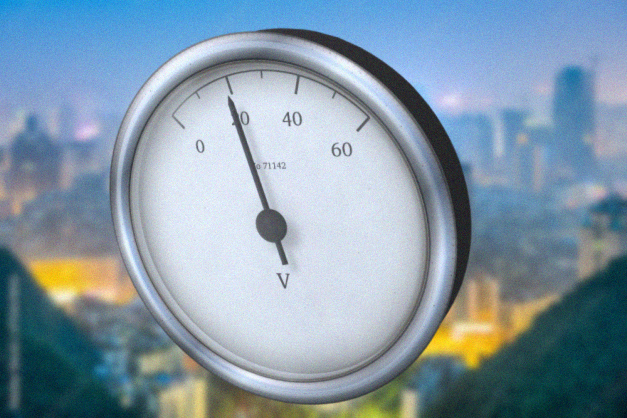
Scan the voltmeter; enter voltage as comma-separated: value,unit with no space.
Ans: 20,V
